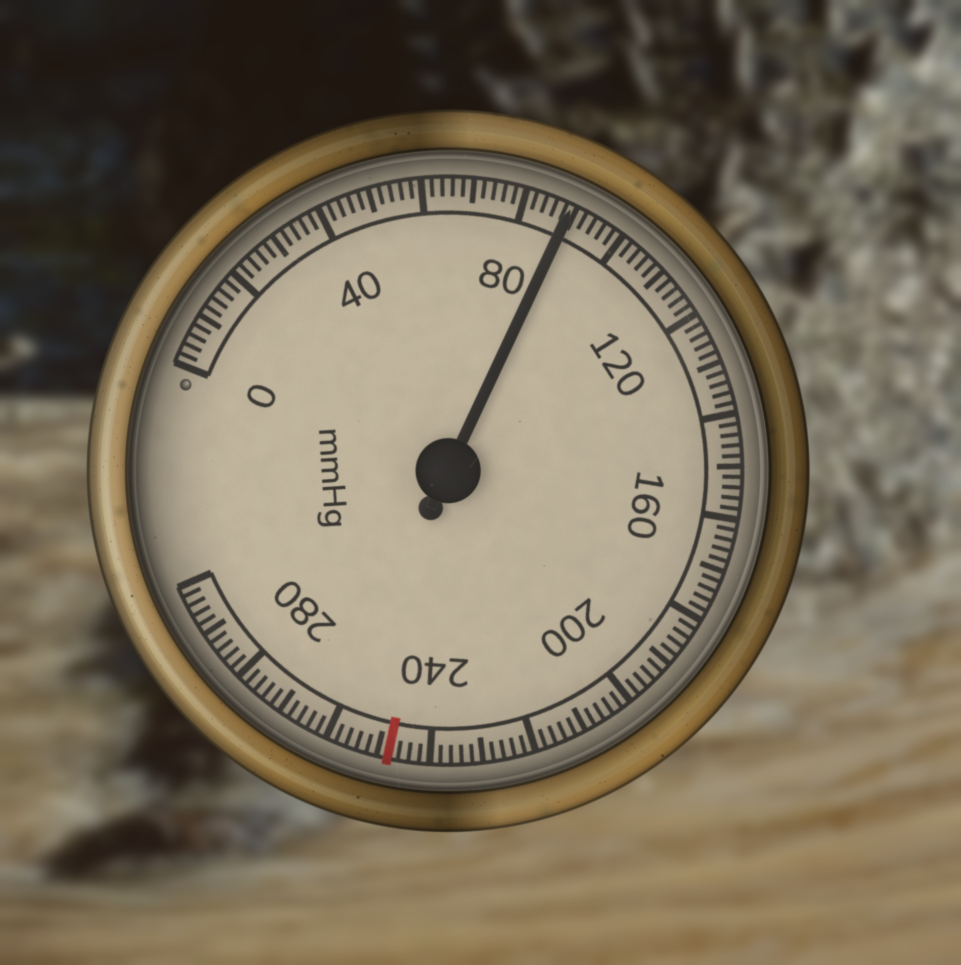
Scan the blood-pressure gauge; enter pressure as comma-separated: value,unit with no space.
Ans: 89,mmHg
